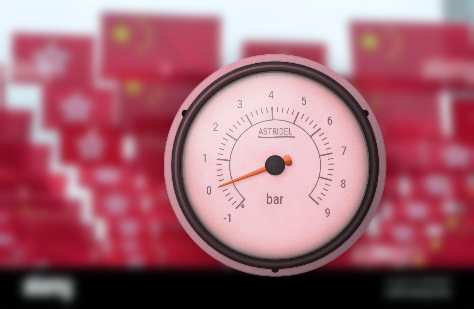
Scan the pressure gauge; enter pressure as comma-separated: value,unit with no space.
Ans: 0,bar
